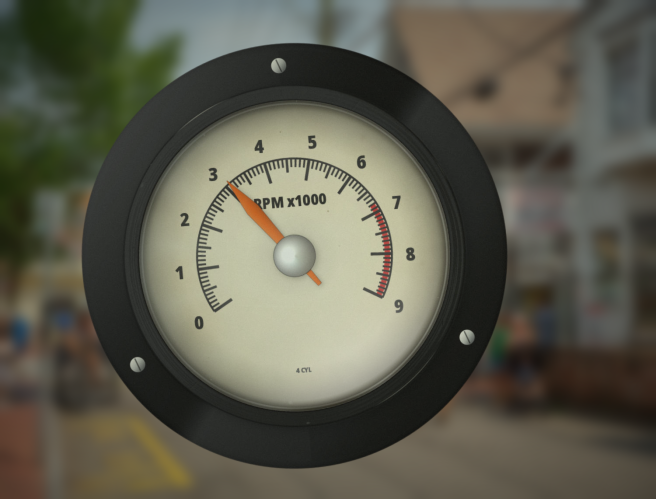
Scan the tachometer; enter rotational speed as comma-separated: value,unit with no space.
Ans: 3100,rpm
